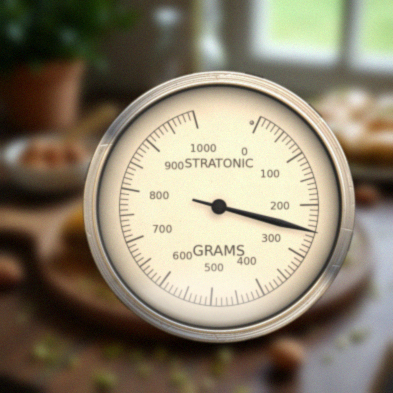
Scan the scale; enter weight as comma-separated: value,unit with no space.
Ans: 250,g
